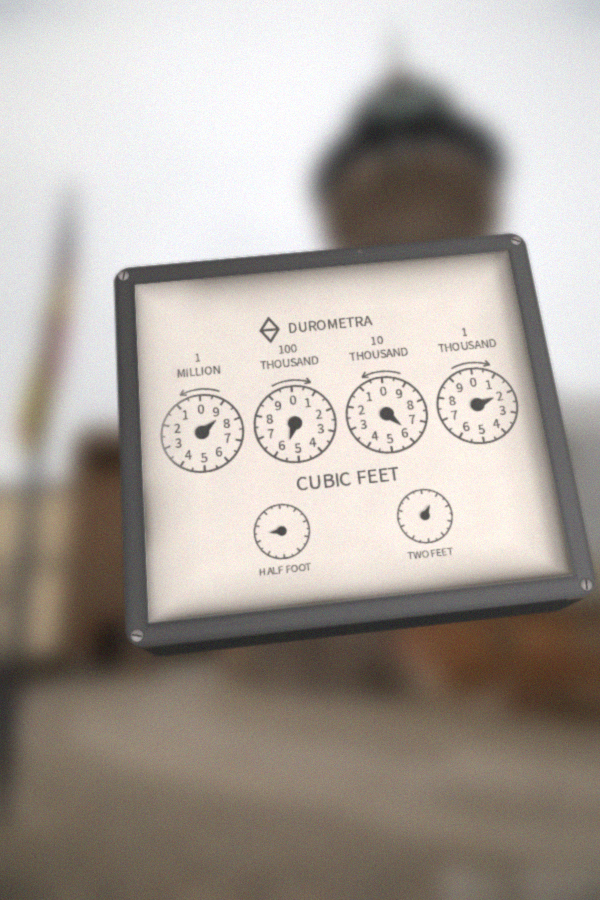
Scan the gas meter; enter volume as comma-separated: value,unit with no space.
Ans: 856200,ft³
